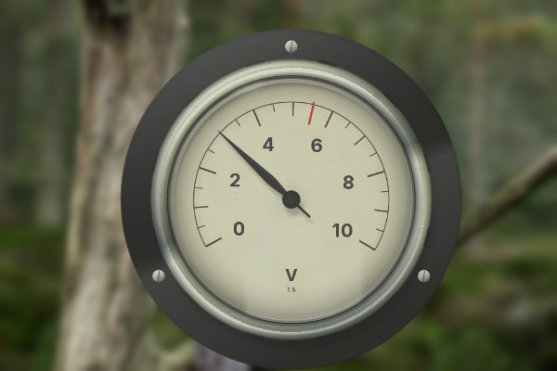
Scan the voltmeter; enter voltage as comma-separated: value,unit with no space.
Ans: 3,V
